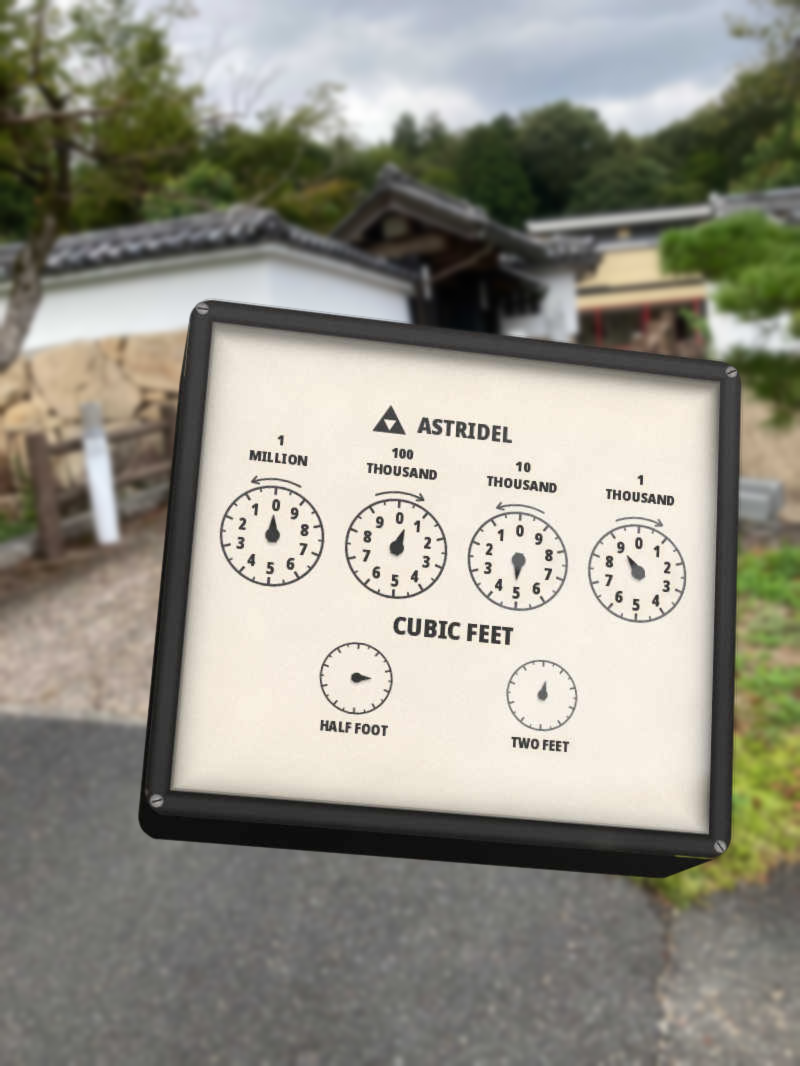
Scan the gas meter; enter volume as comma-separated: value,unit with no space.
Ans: 4900,ft³
